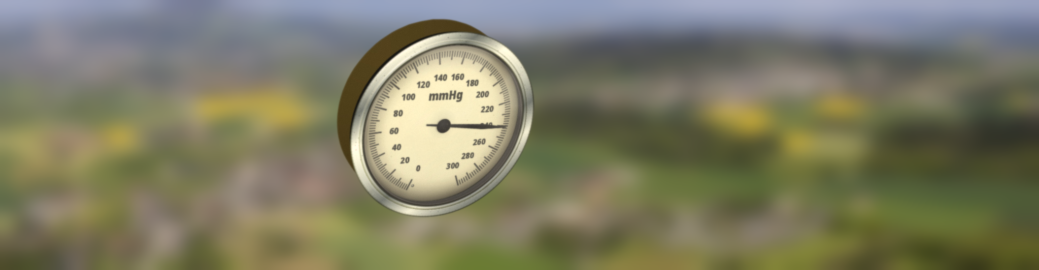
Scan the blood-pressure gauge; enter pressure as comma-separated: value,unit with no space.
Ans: 240,mmHg
